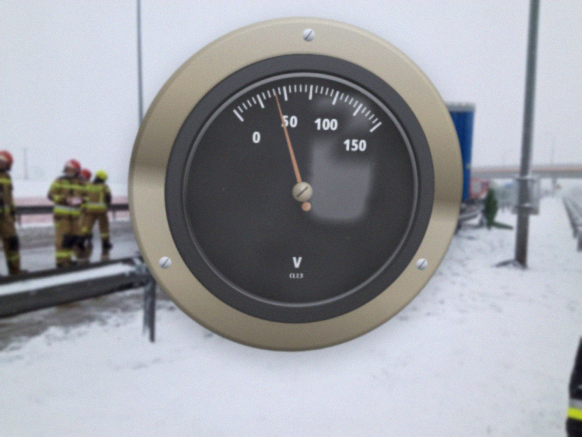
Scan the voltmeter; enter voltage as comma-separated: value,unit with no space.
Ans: 40,V
